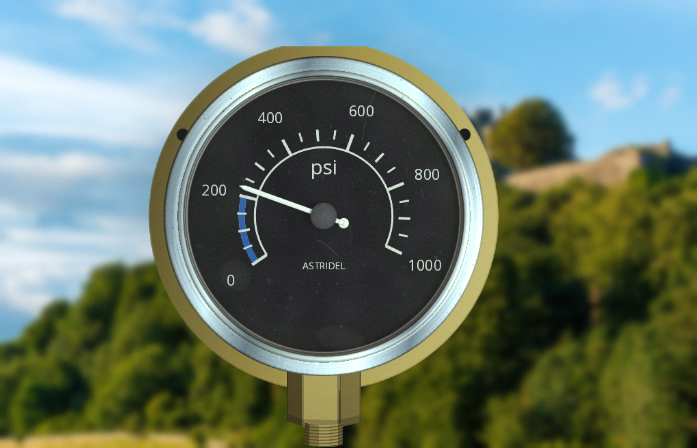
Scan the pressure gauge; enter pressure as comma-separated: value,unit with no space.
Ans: 225,psi
